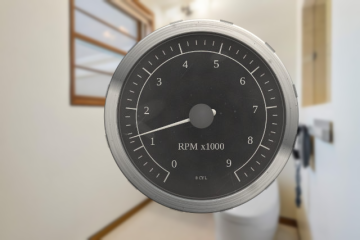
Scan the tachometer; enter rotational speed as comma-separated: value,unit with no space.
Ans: 1300,rpm
